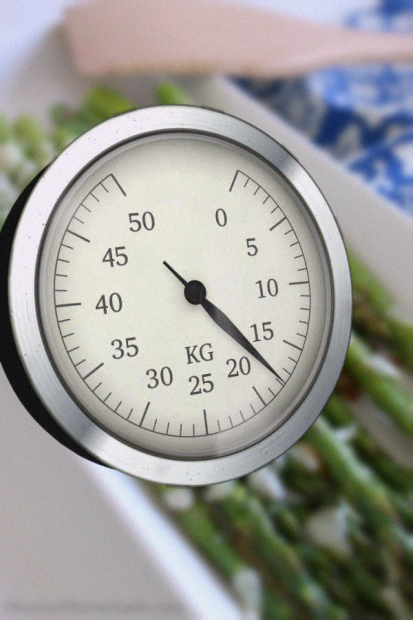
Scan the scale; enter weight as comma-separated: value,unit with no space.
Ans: 18,kg
